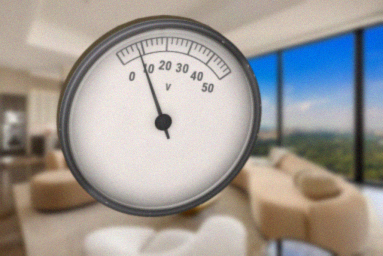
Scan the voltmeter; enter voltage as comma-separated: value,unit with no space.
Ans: 8,V
